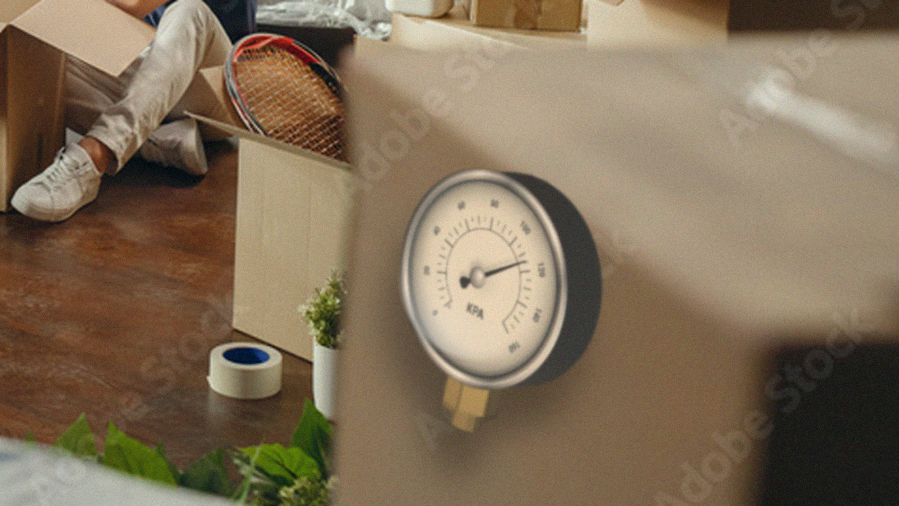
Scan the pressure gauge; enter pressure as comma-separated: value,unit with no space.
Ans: 115,kPa
